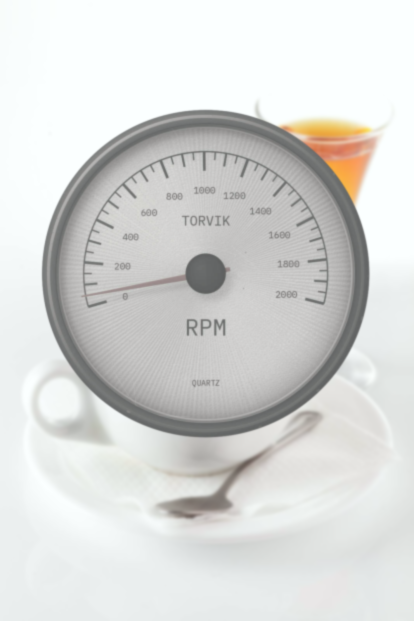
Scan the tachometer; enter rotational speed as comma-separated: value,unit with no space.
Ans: 50,rpm
